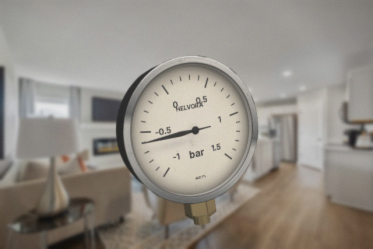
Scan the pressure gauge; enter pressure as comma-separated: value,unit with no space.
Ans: -0.6,bar
